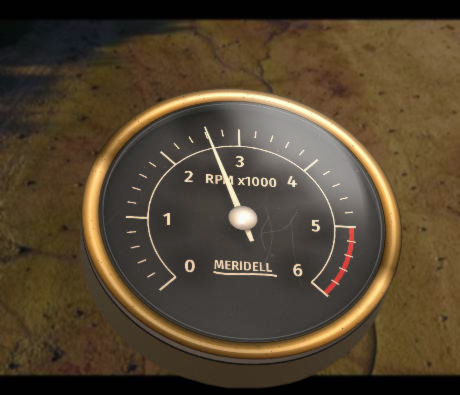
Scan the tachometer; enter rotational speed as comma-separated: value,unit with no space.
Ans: 2600,rpm
